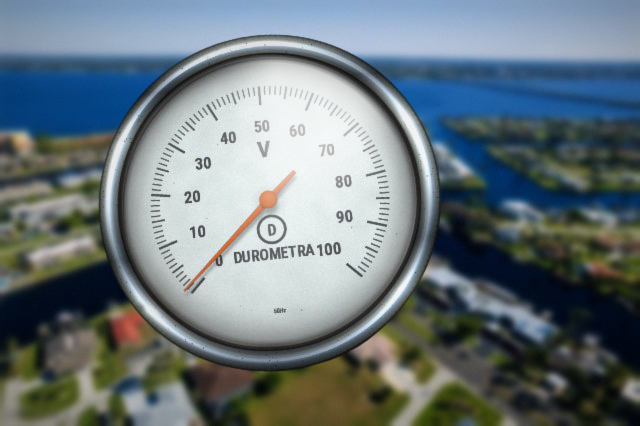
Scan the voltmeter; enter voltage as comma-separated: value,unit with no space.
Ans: 1,V
